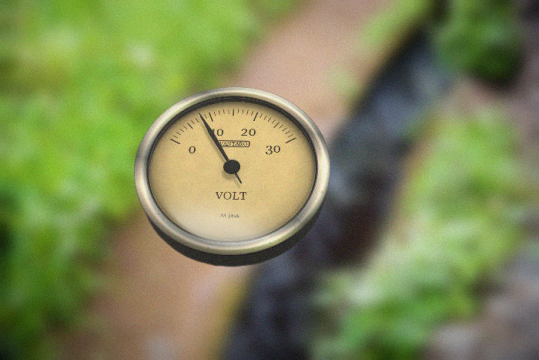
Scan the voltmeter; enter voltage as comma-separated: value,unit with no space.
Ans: 8,V
